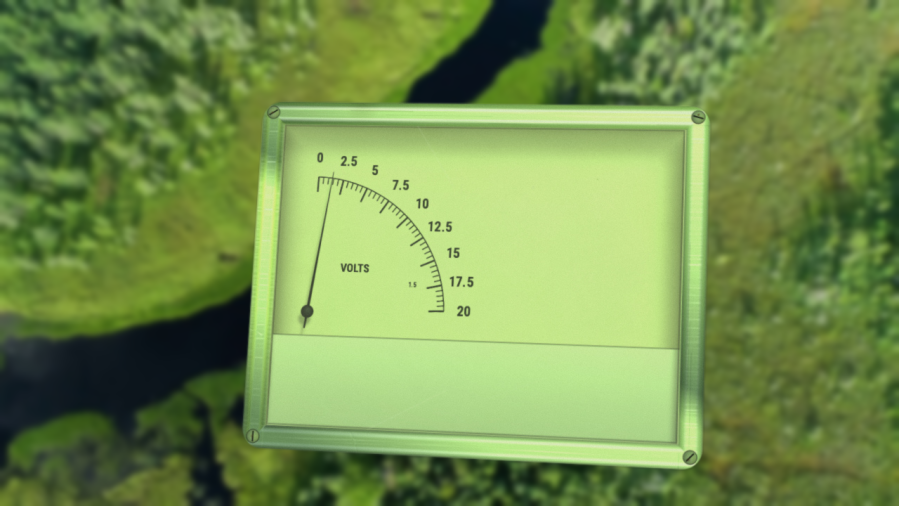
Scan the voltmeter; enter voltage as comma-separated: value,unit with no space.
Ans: 1.5,V
